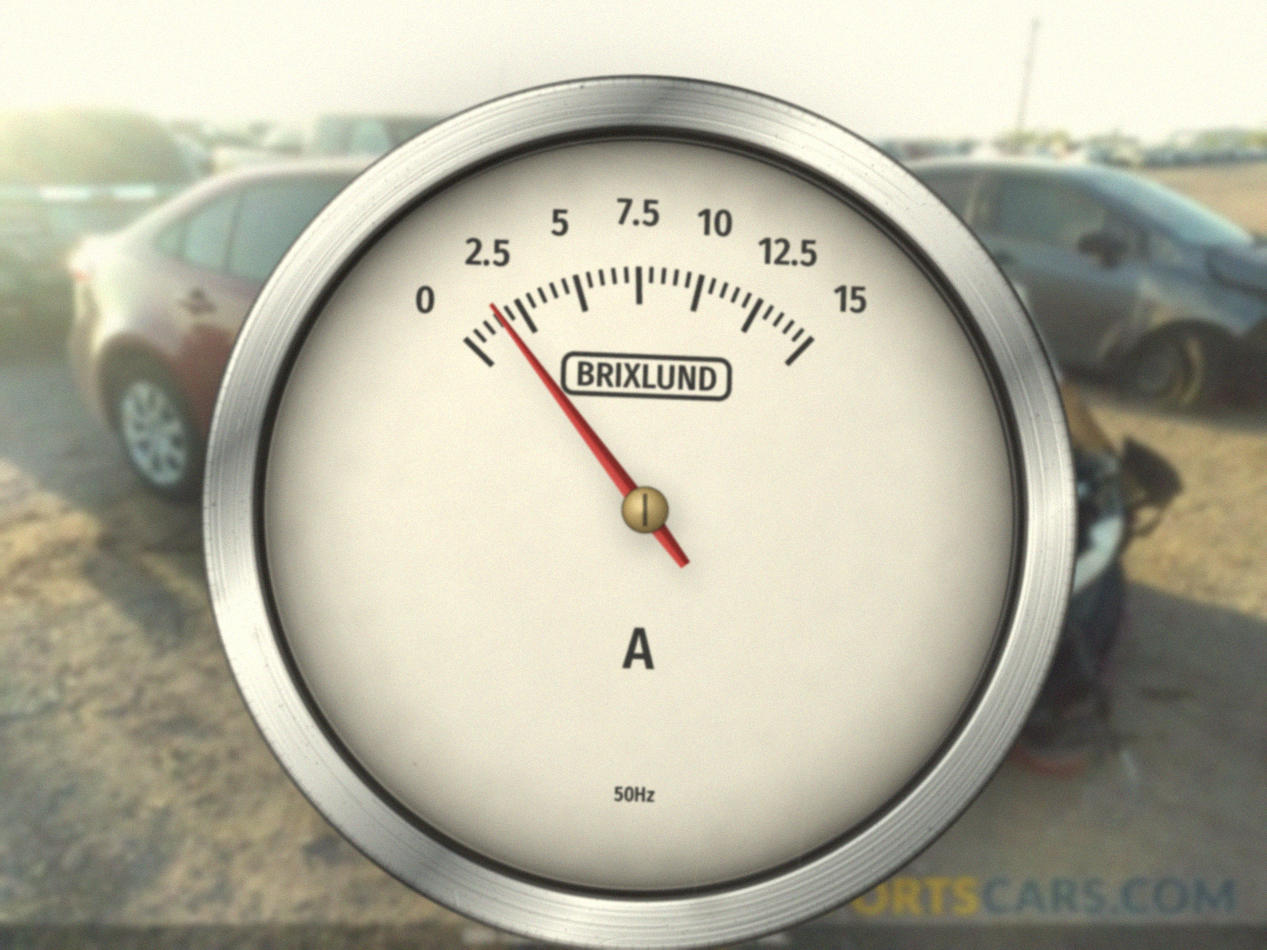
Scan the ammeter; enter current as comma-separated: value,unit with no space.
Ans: 1.5,A
